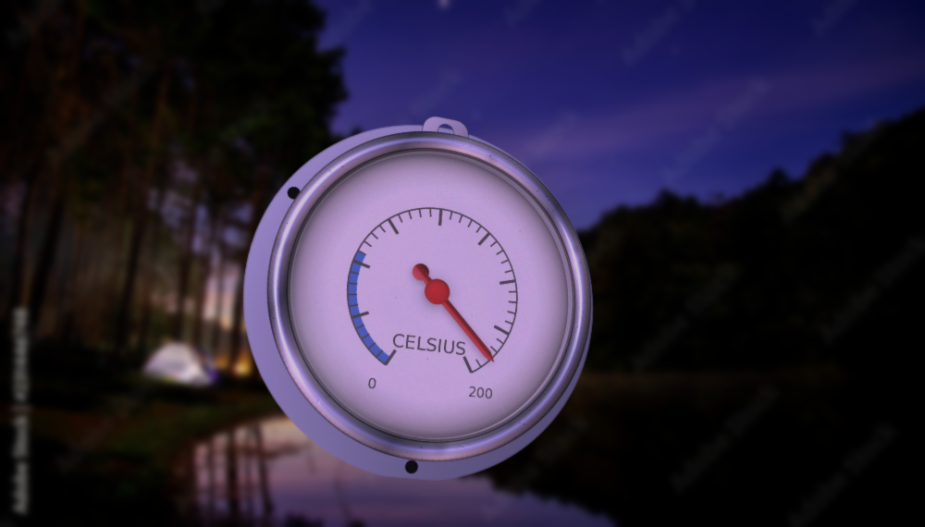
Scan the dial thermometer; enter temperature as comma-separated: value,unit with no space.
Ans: 190,°C
